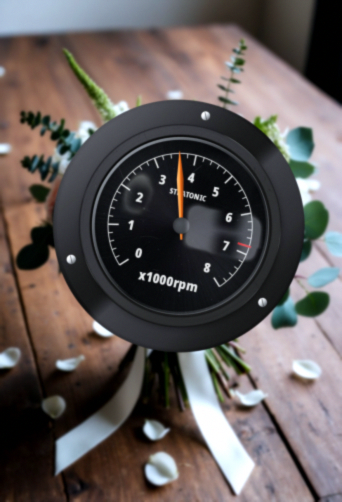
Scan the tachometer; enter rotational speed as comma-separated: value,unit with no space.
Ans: 3600,rpm
